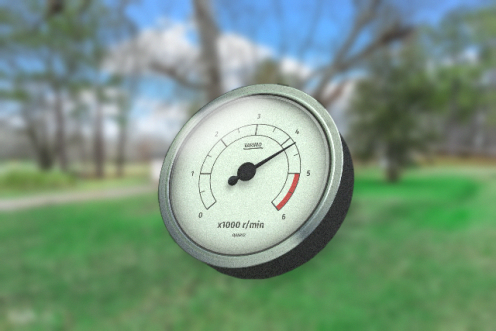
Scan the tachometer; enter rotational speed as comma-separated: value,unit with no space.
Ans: 4250,rpm
